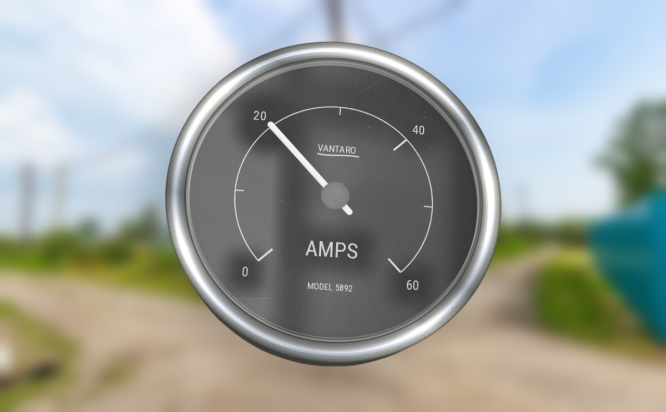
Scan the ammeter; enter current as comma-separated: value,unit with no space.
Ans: 20,A
